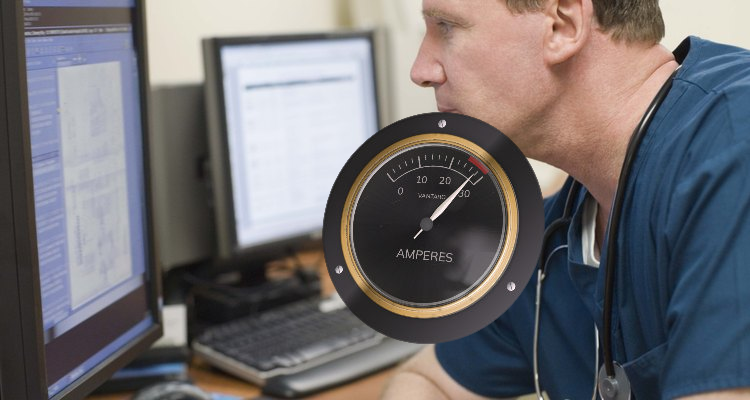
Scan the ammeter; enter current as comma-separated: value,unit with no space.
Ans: 28,A
